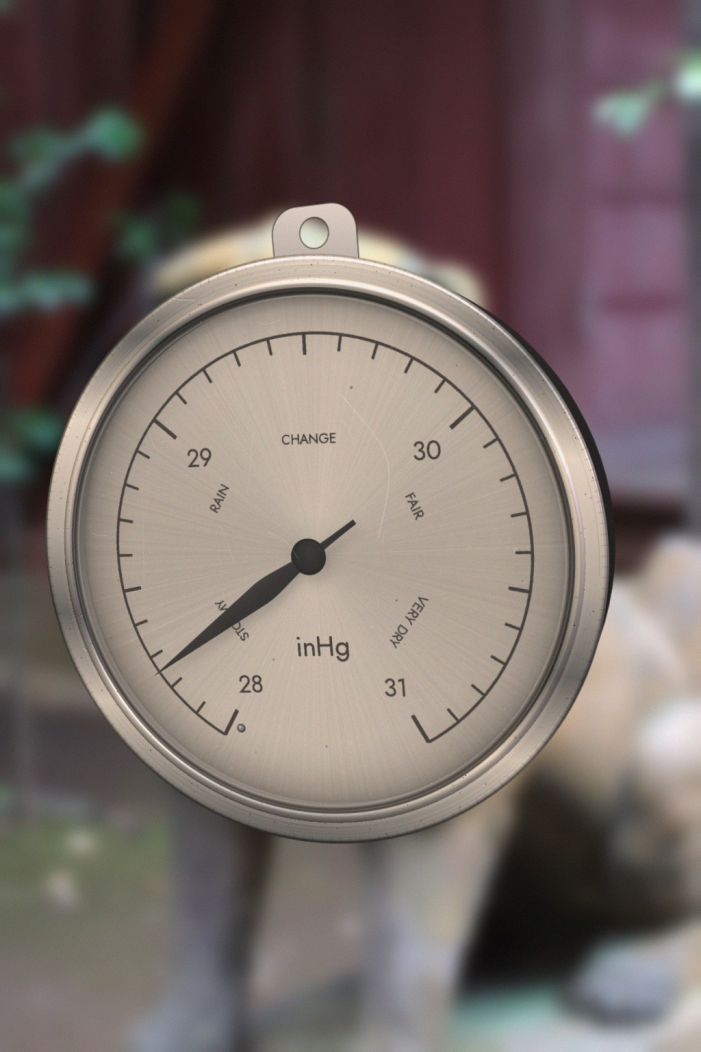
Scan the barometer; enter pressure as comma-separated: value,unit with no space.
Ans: 28.25,inHg
